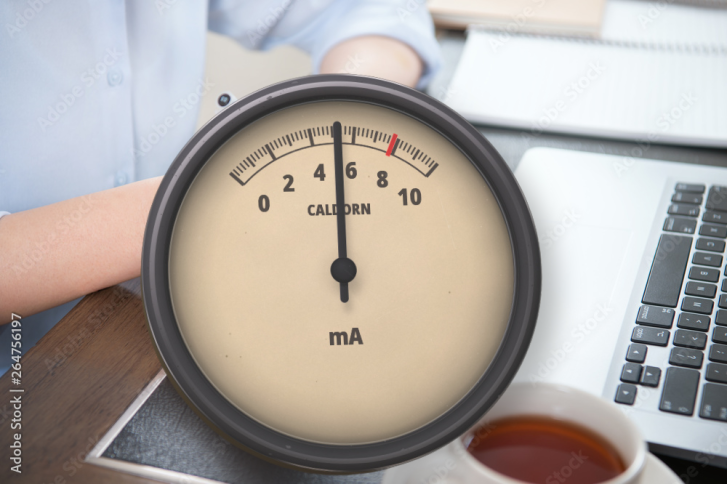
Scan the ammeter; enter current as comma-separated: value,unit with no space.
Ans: 5.2,mA
